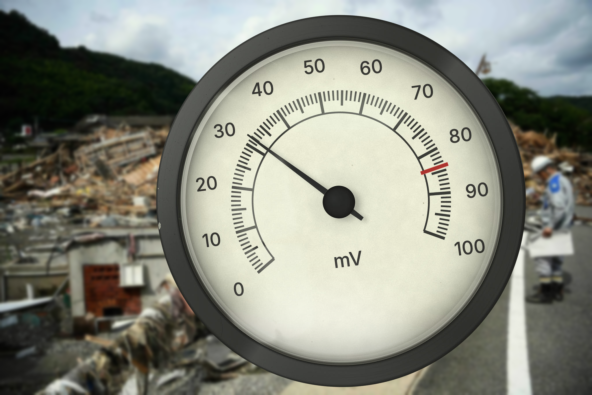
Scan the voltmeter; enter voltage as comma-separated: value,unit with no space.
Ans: 32,mV
